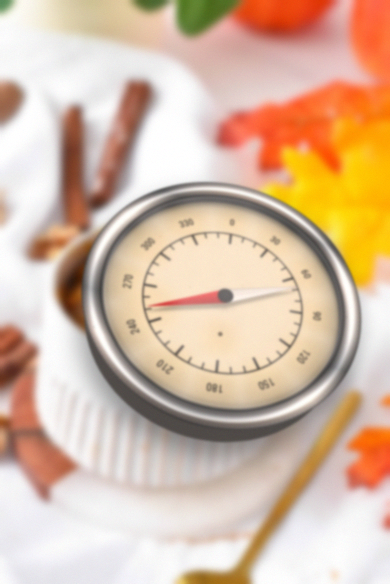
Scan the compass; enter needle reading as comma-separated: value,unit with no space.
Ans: 250,°
